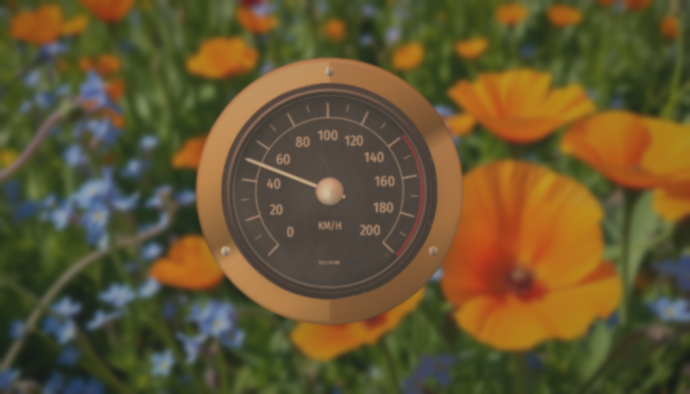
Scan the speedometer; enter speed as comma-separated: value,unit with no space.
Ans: 50,km/h
